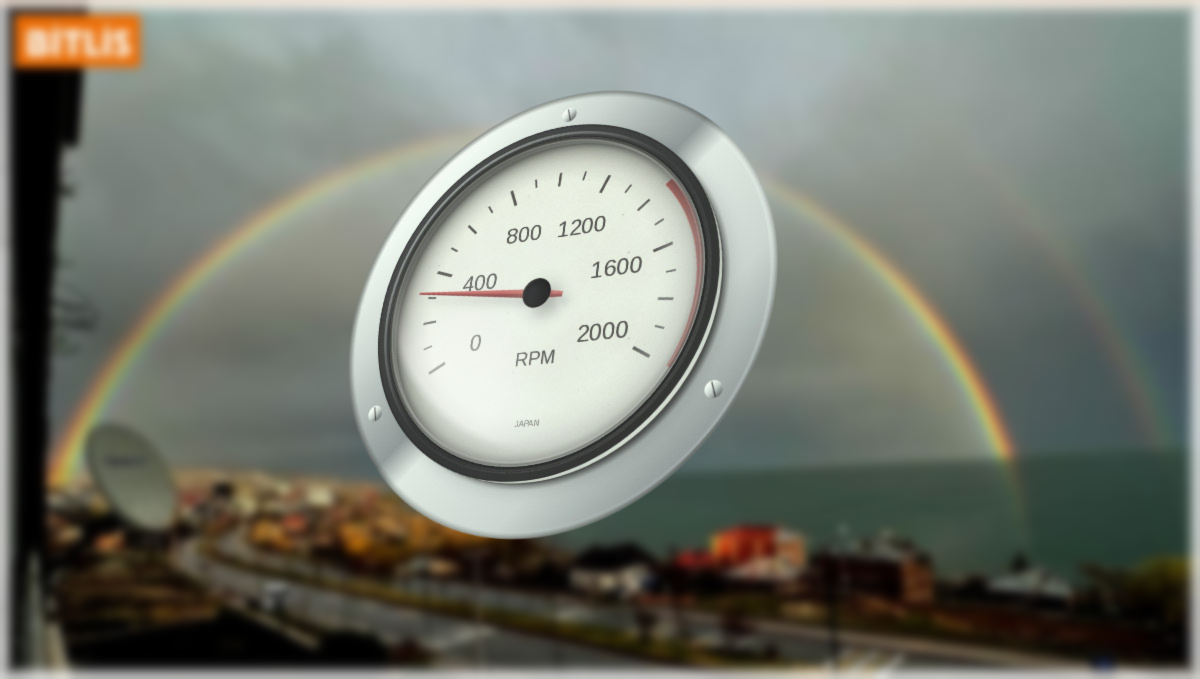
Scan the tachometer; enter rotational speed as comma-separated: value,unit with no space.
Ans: 300,rpm
